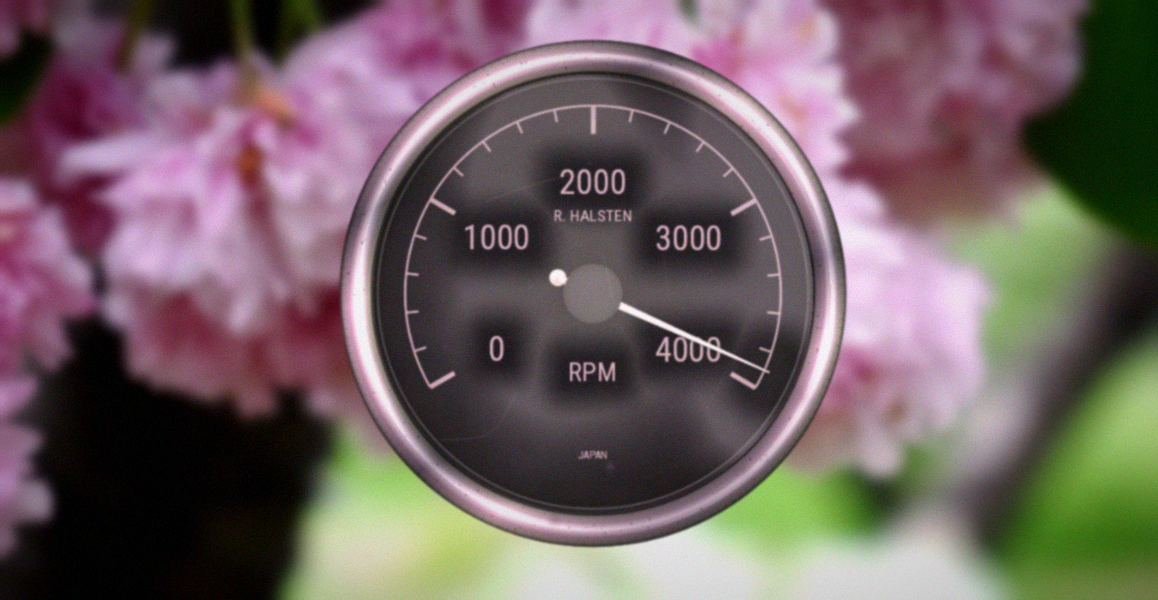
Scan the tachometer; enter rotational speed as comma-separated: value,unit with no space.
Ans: 3900,rpm
